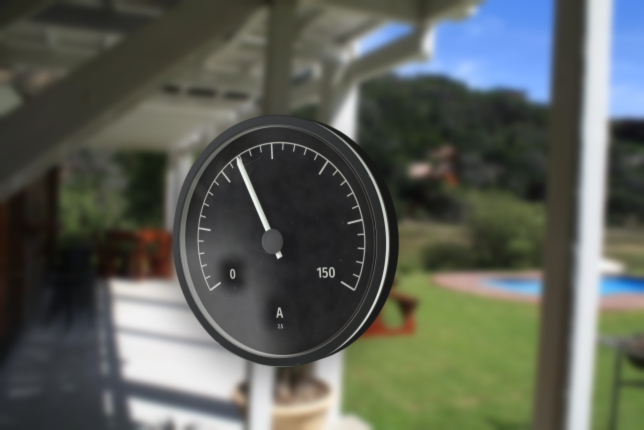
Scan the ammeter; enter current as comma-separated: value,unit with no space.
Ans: 60,A
